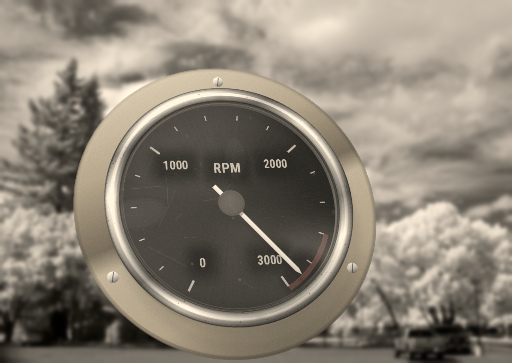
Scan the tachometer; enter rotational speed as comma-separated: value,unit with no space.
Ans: 2900,rpm
